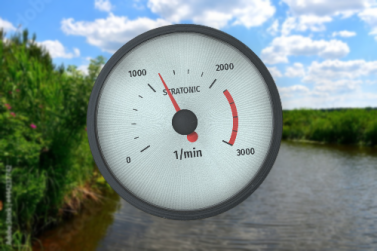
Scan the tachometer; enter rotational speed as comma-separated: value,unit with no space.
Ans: 1200,rpm
